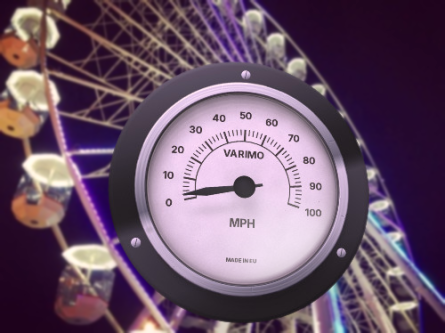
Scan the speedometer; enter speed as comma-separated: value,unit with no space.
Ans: 2,mph
